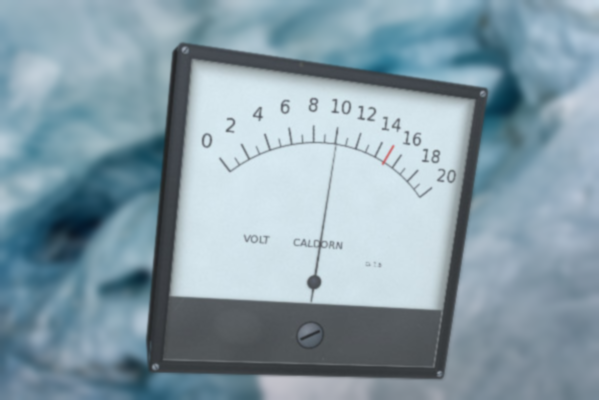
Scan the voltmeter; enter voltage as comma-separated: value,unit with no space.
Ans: 10,V
